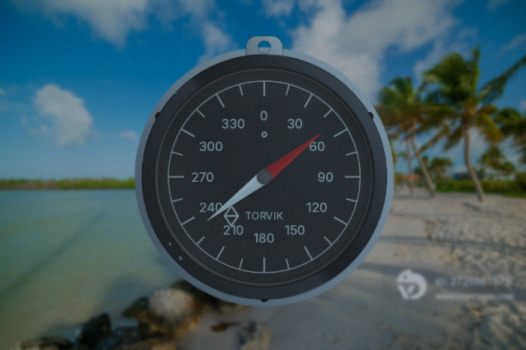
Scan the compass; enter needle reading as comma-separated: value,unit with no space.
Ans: 52.5,°
